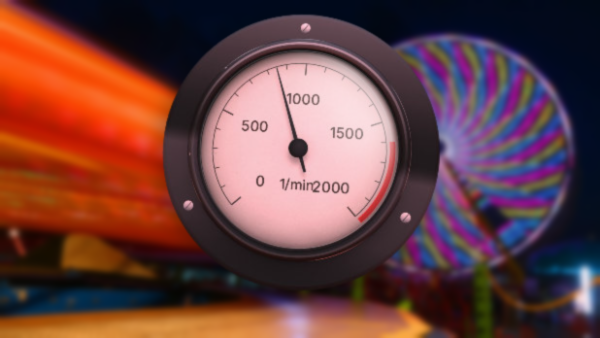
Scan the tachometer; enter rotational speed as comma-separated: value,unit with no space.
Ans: 850,rpm
